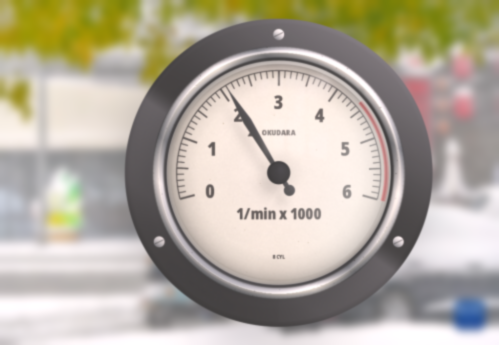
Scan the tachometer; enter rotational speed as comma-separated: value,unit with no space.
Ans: 2100,rpm
